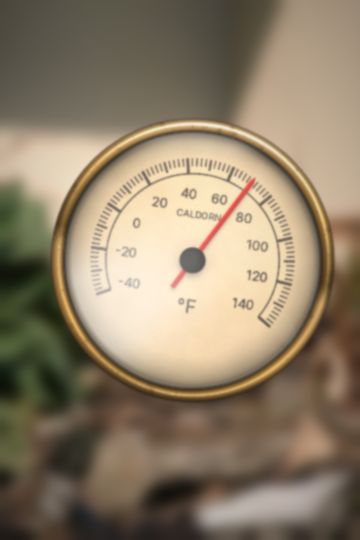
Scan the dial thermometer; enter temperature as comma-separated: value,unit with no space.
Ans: 70,°F
